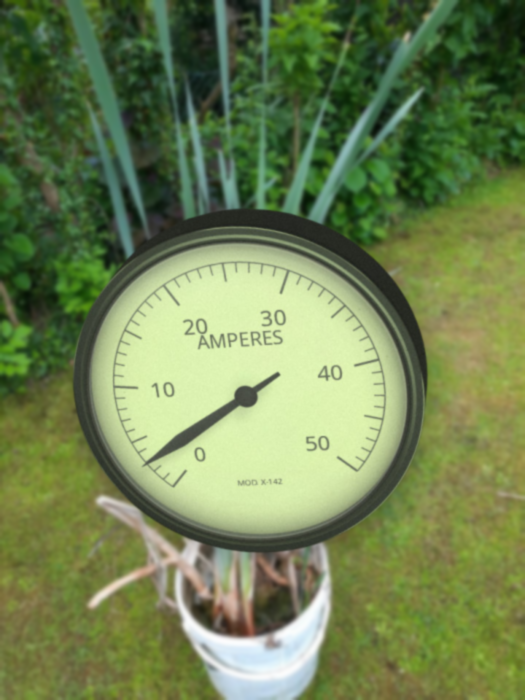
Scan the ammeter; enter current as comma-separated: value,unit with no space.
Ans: 3,A
